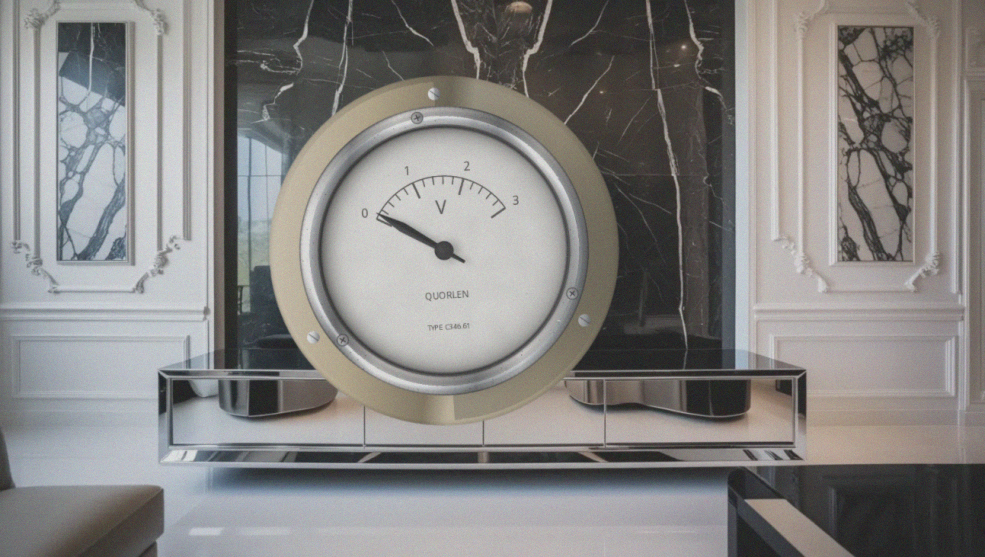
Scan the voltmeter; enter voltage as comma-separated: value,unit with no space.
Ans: 0.1,V
